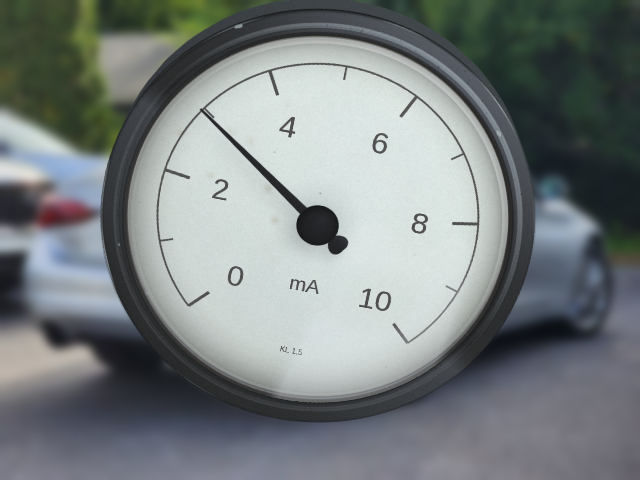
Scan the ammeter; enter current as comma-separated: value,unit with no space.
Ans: 3,mA
